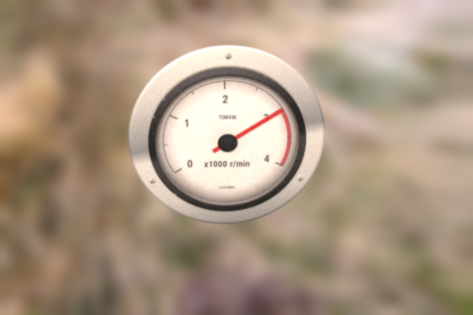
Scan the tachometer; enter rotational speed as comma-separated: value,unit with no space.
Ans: 3000,rpm
